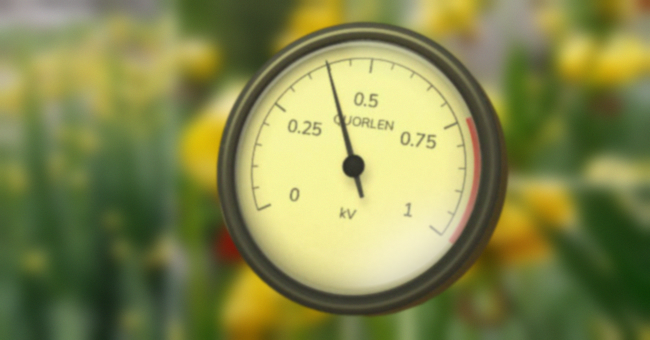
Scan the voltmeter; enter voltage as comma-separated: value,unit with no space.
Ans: 0.4,kV
